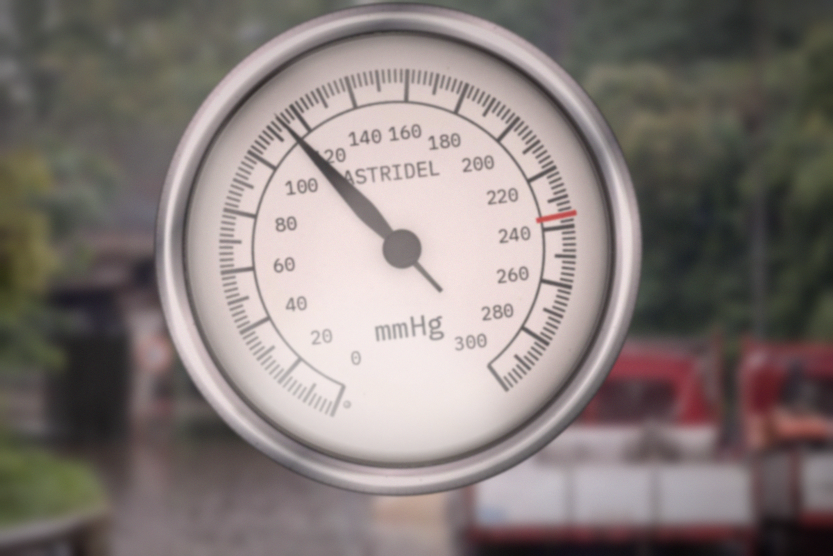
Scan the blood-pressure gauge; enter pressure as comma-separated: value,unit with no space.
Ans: 114,mmHg
